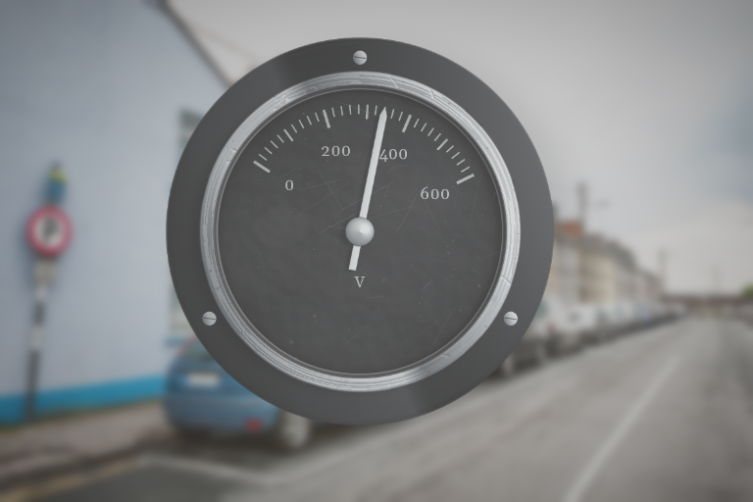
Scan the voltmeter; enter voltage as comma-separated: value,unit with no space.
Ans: 340,V
